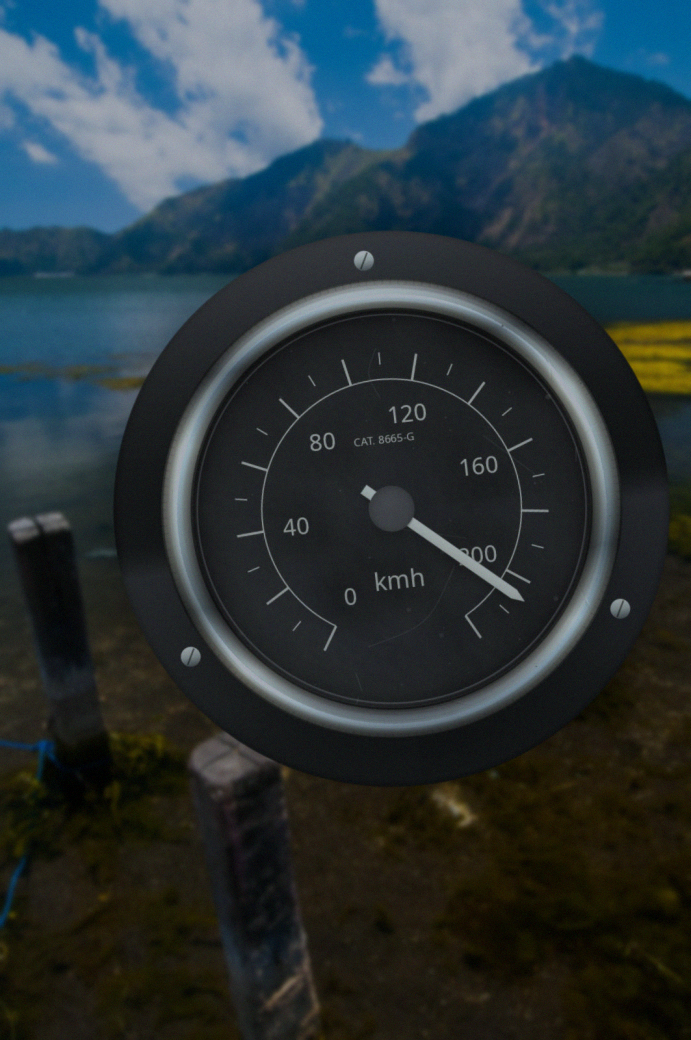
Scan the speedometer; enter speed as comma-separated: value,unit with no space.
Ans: 205,km/h
